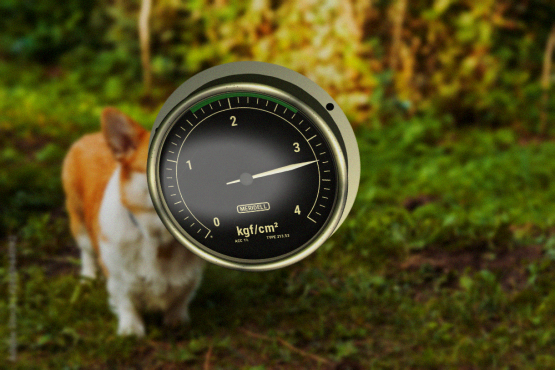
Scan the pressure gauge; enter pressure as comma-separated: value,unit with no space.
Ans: 3.25,kg/cm²
